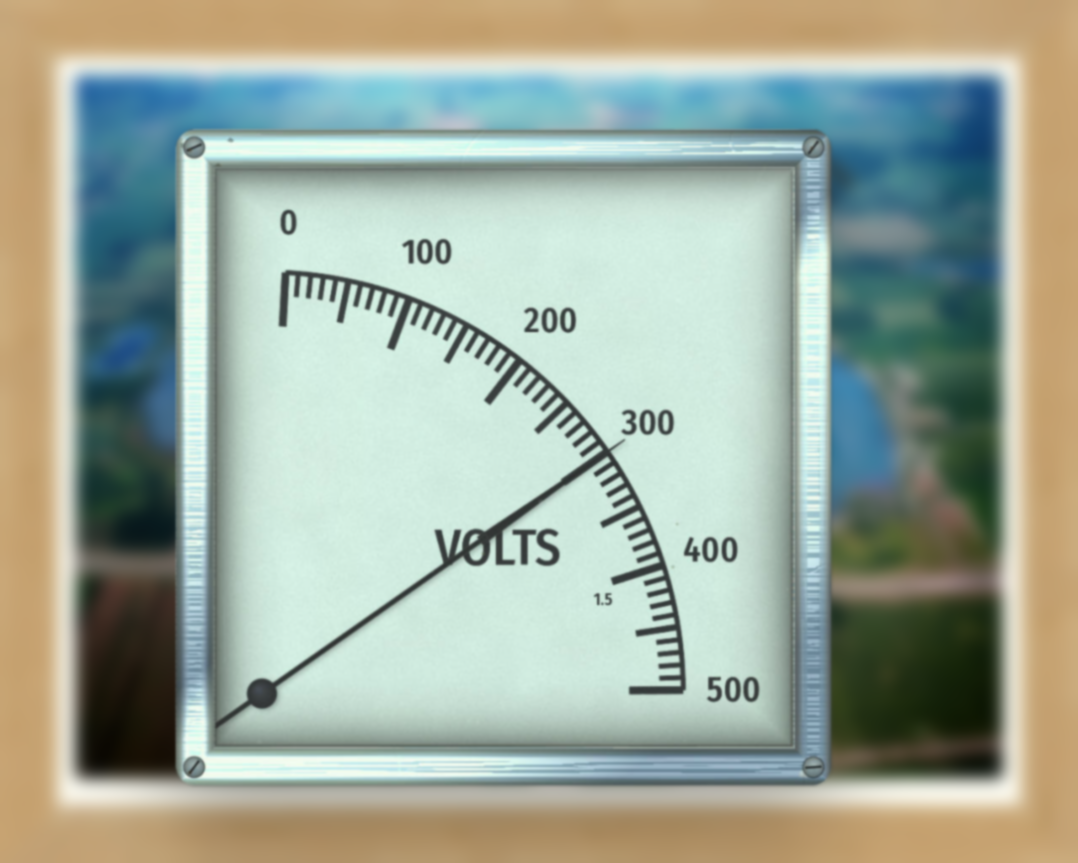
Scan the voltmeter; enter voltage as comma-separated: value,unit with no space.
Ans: 300,V
